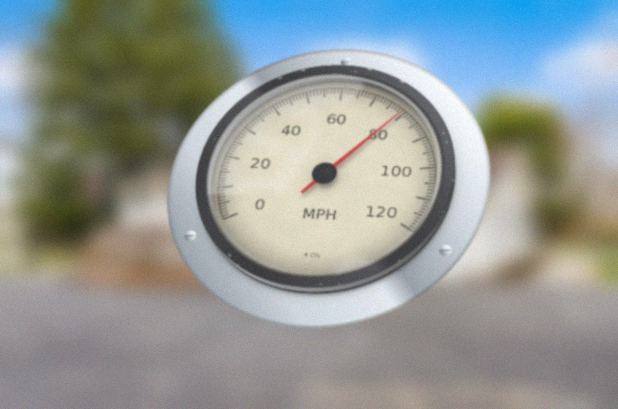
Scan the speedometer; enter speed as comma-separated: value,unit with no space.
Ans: 80,mph
